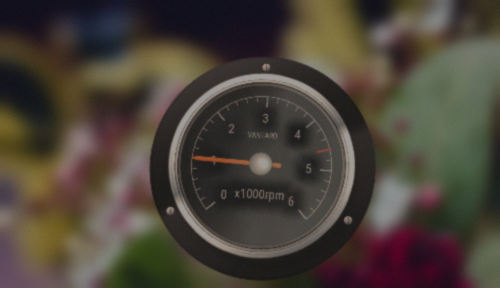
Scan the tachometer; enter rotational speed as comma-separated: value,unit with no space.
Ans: 1000,rpm
